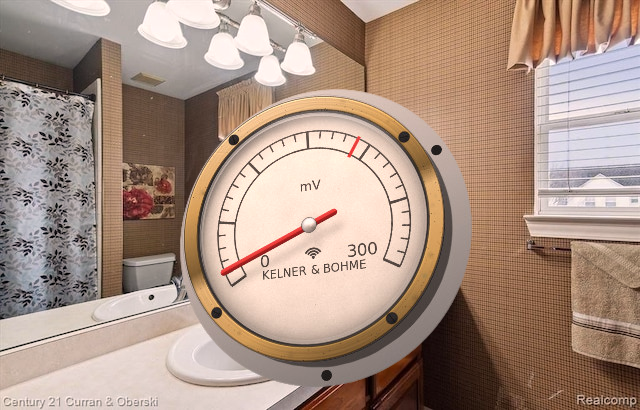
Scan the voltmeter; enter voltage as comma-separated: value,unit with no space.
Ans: 10,mV
